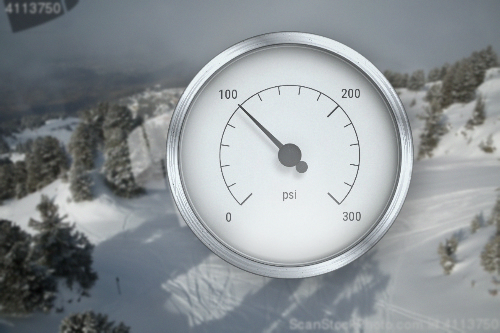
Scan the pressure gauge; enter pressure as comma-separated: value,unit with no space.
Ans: 100,psi
